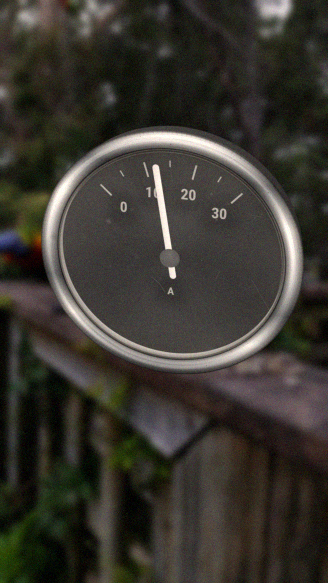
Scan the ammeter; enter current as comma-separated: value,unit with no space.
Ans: 12.5,A
